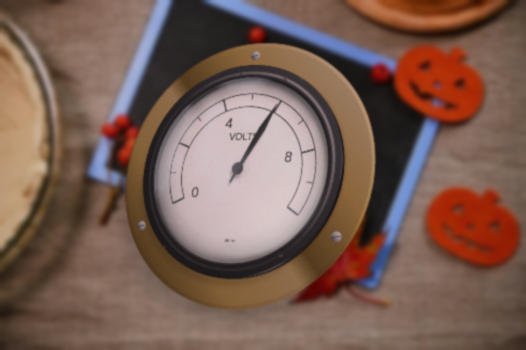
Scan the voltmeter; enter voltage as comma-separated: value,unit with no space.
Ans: 6,V
